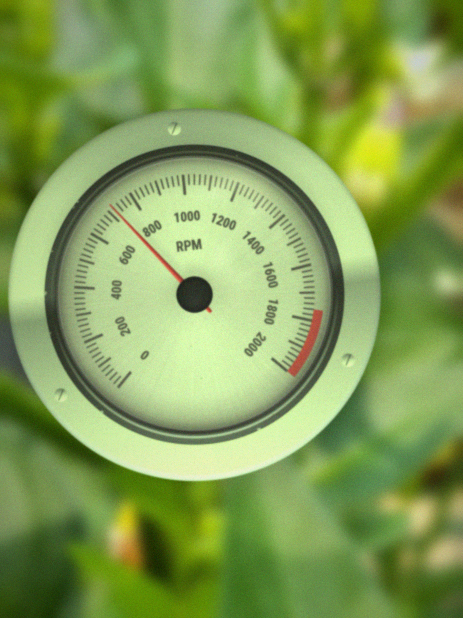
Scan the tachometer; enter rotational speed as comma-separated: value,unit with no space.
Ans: 720,rpm
